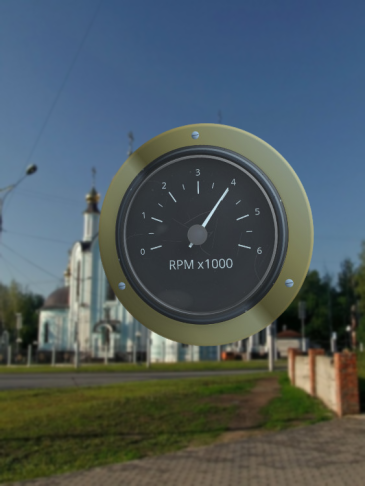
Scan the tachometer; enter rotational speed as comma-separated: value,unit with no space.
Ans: 4000,rpm
